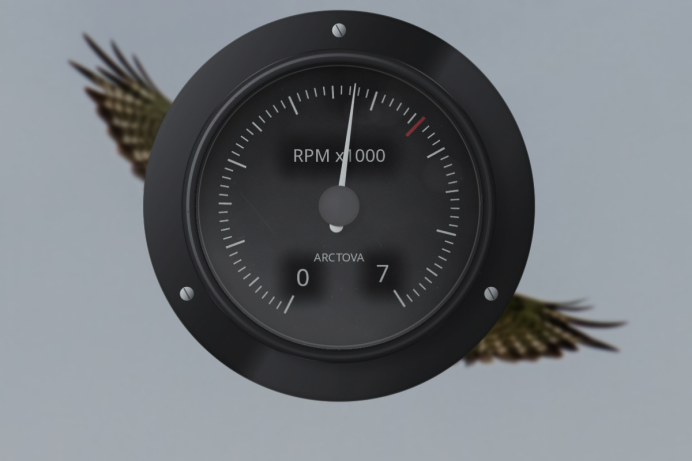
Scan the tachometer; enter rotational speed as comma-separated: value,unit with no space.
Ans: 3750,rpm
